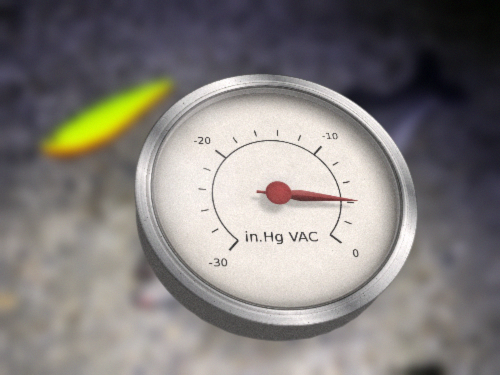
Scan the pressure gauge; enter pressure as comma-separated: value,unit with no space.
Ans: -4,inHg
